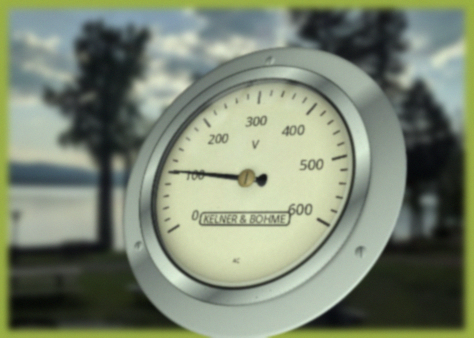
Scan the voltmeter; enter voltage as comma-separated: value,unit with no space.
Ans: 100,V
